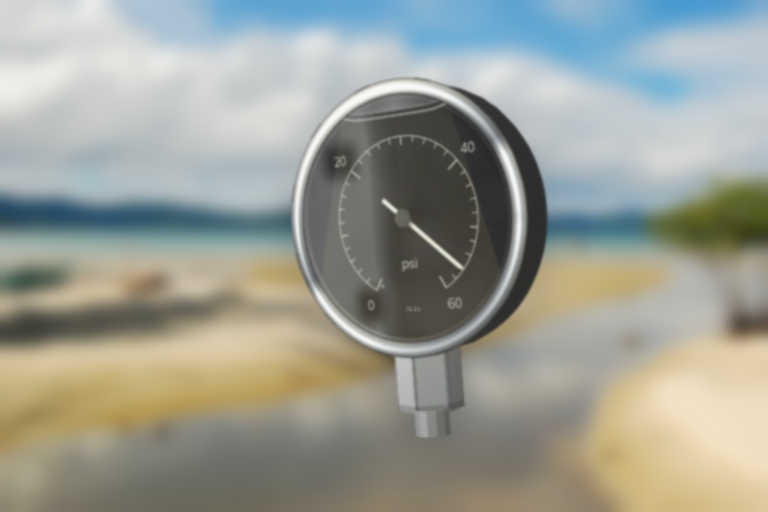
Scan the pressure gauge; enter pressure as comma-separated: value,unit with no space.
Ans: 56,psi
